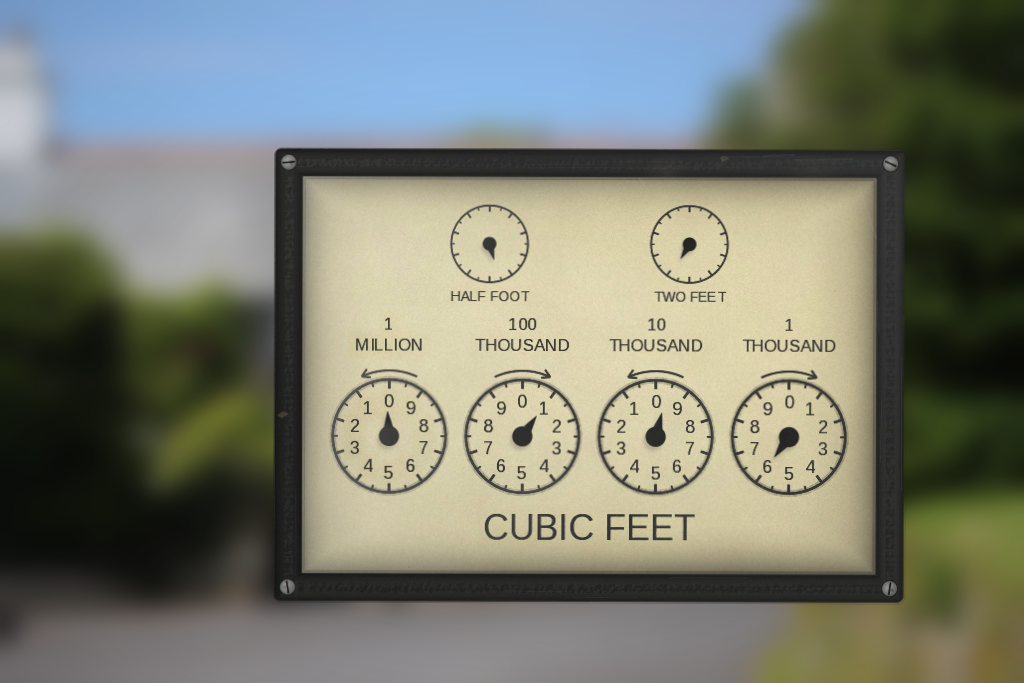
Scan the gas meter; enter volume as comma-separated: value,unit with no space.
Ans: 9600,ft³
